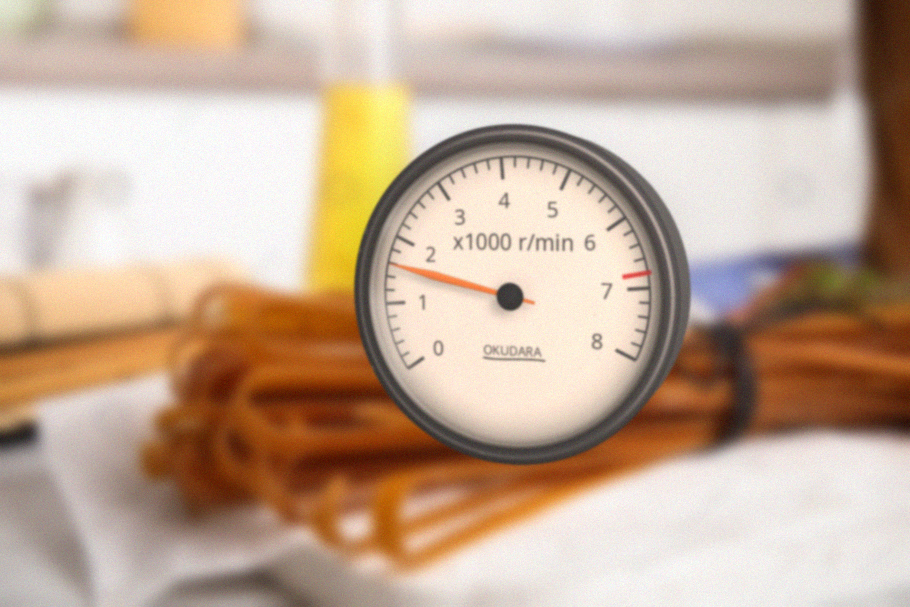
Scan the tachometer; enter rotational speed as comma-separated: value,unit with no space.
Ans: 1600,rpm
